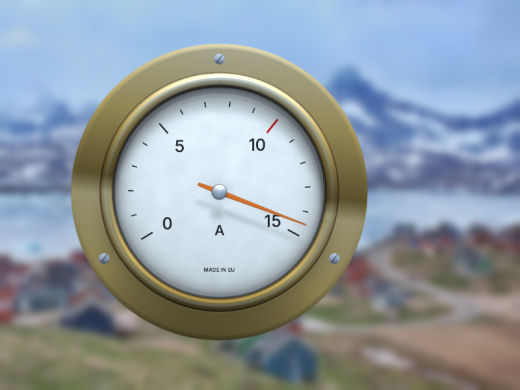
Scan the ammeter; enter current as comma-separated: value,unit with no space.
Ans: 14.5,A
